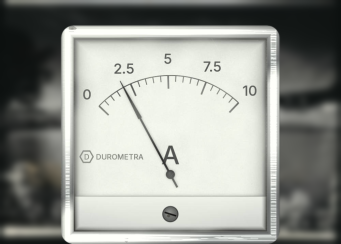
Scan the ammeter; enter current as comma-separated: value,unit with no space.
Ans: 2,A
